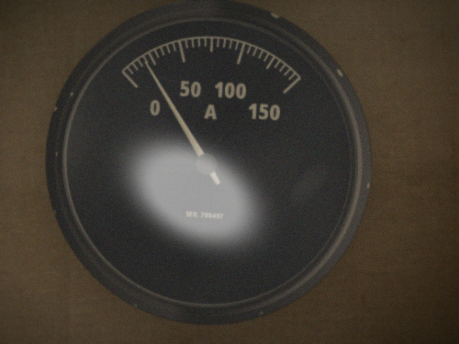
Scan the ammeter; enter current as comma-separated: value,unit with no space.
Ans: 20,A
